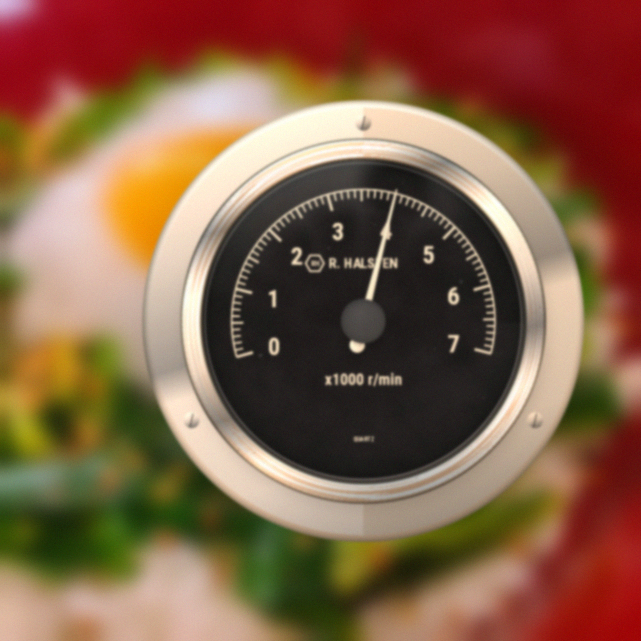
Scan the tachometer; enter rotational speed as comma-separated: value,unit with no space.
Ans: 4000,rpm
